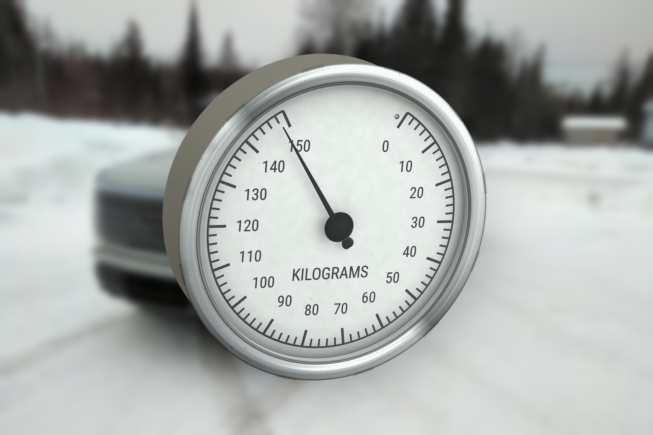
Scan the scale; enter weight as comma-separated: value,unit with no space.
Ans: 148,kg
